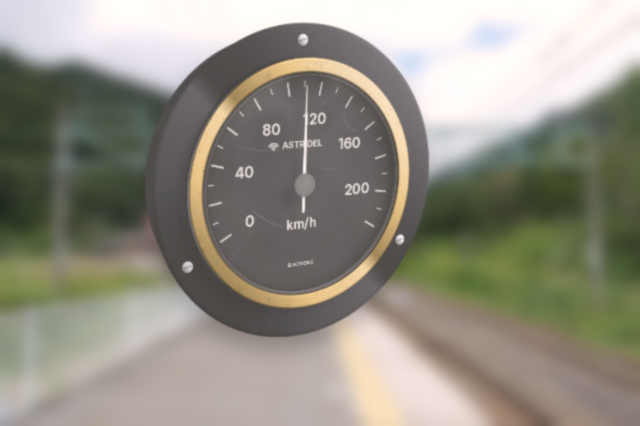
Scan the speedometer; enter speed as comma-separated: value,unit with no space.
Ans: 110,km/h
